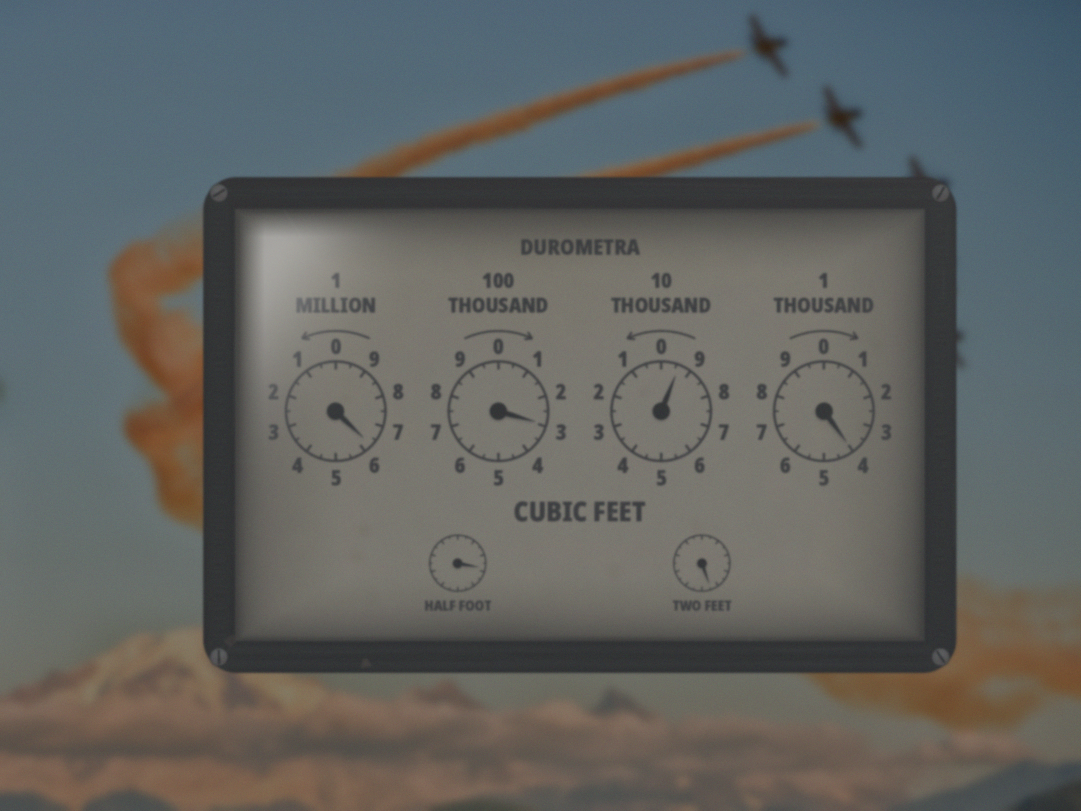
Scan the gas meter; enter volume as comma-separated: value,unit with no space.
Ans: 629400,ft³
